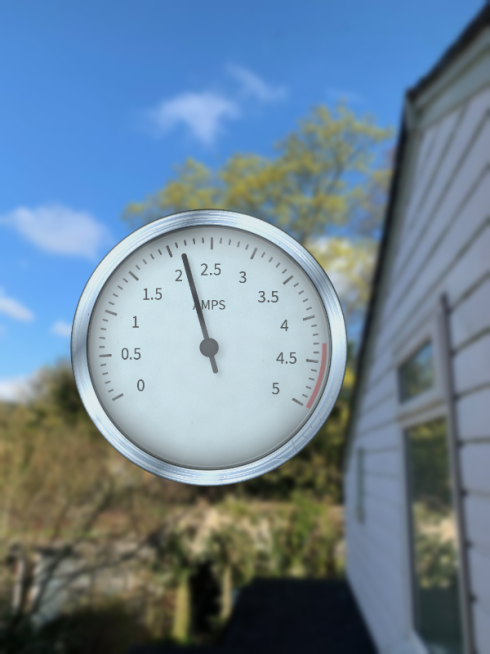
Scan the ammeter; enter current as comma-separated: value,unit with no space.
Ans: 2.15,A
